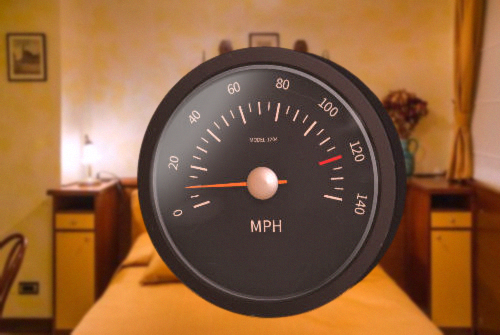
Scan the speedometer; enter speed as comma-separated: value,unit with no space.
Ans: 10,mph
